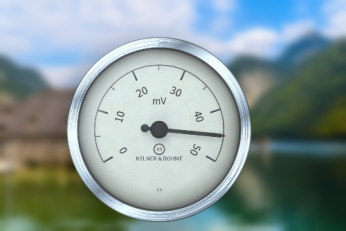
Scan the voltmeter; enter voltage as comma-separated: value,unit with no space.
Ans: 45,mV
